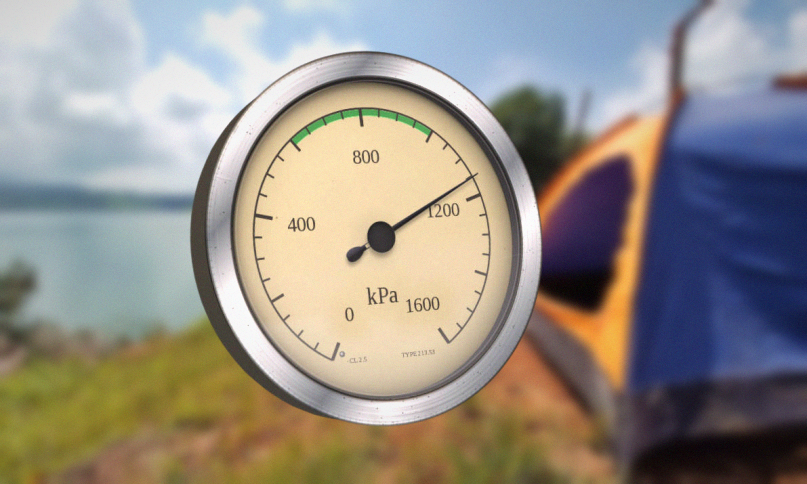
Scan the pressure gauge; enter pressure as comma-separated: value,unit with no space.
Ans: 1150,kPa
